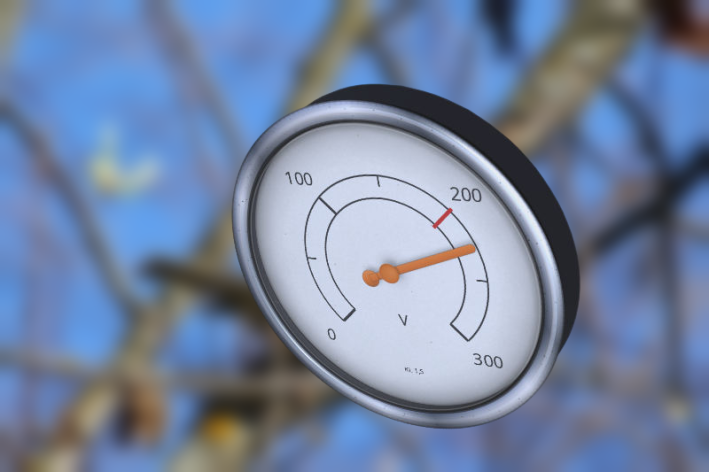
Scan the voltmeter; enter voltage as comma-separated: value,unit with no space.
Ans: 225,V
